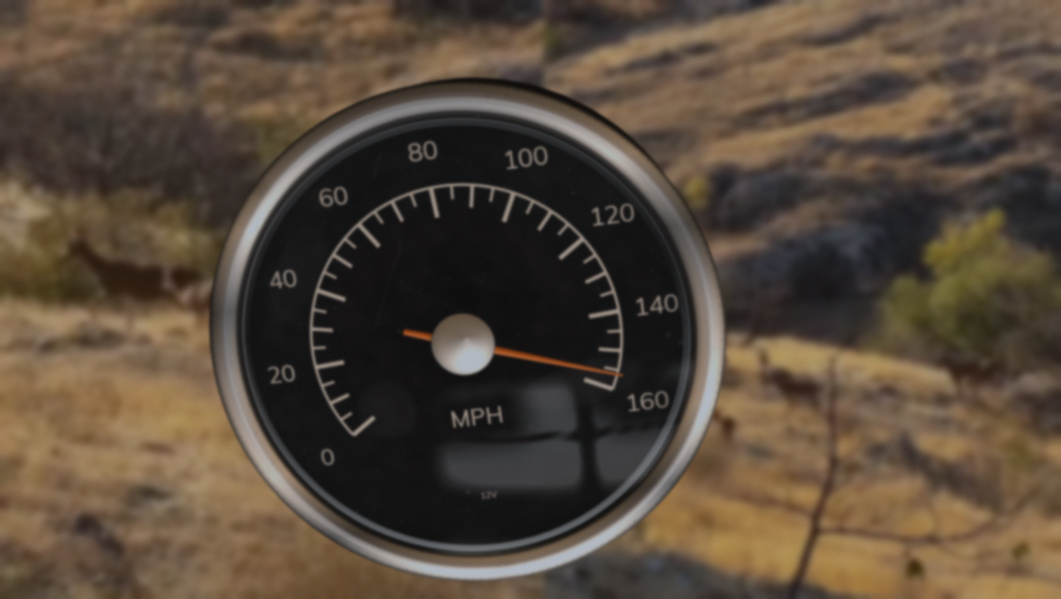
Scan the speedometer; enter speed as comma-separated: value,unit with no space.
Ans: 155,mph
